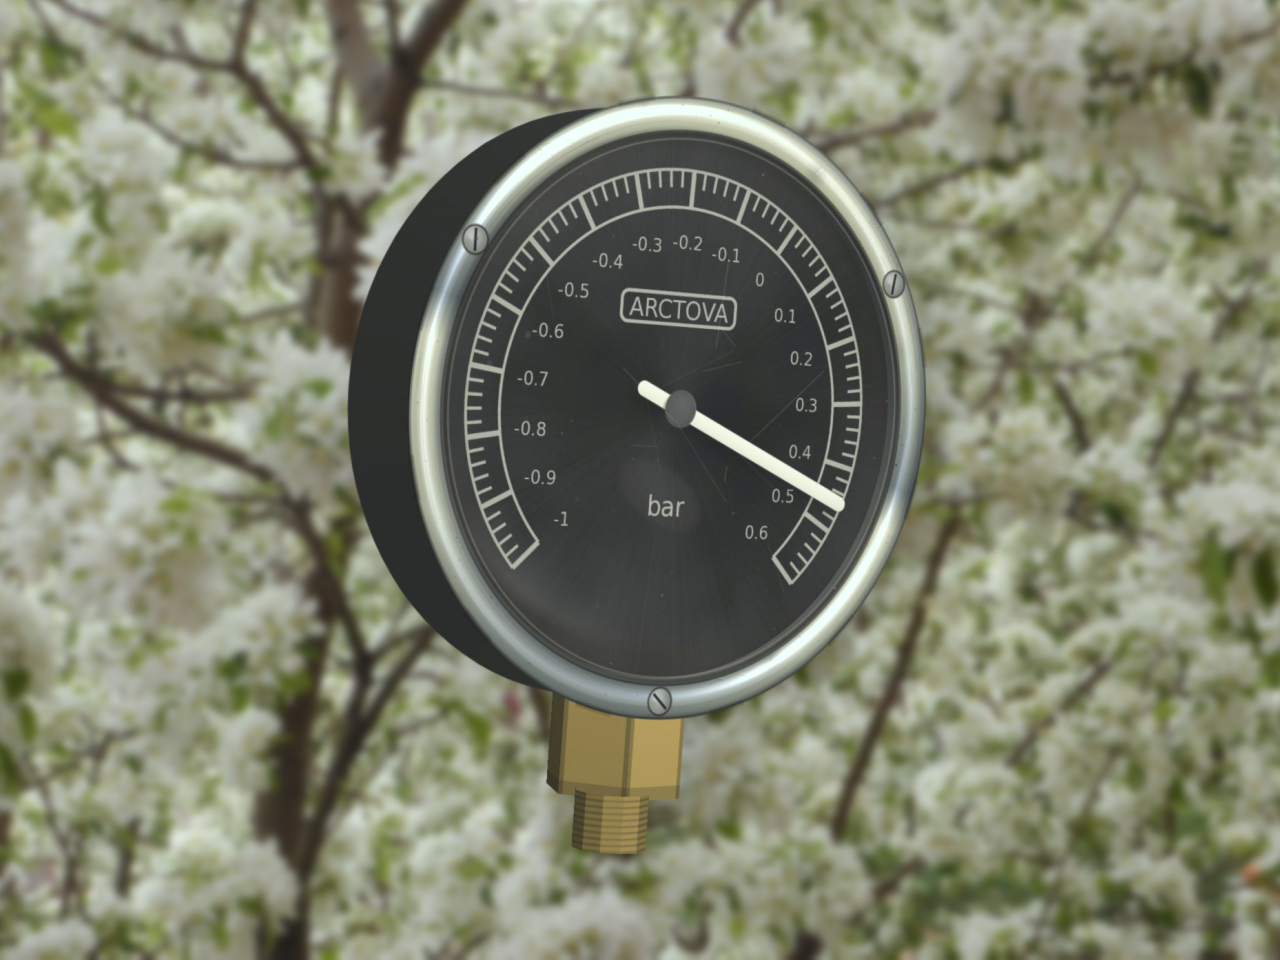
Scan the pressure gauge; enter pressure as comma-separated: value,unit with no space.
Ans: 0.46,bar
